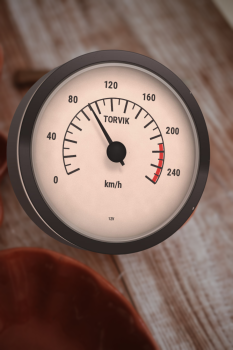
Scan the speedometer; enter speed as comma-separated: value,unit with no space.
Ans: 90,km/h
